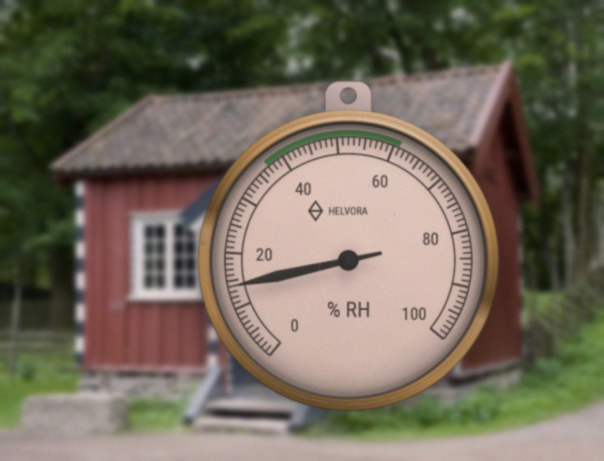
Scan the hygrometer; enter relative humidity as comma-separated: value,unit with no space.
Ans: 14,%
